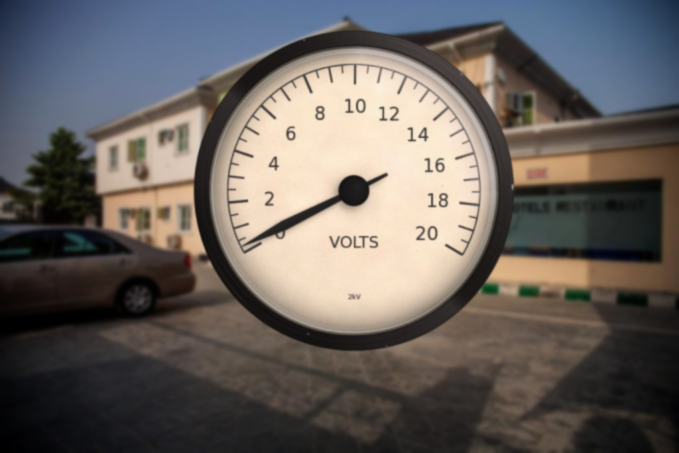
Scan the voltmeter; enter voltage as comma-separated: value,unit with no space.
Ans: 0.25,V
